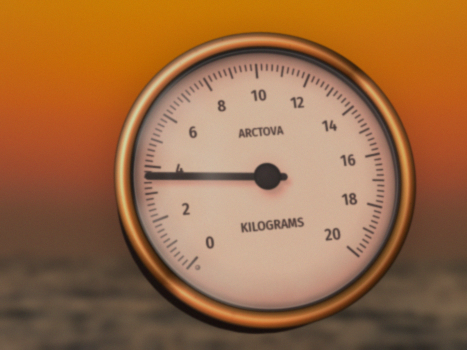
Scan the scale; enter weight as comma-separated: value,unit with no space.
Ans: 3.6,kg
